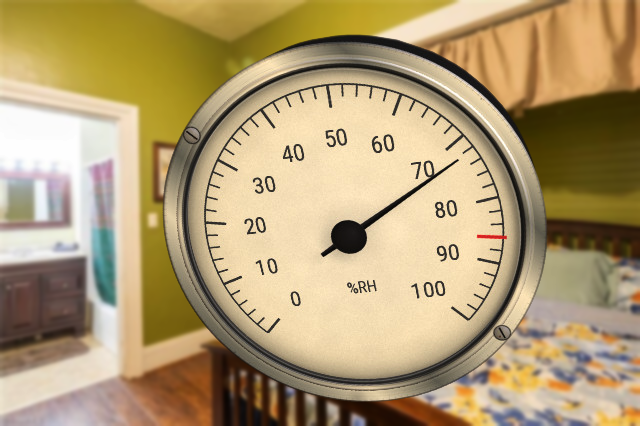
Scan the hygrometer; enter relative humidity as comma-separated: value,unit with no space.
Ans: 72,%
